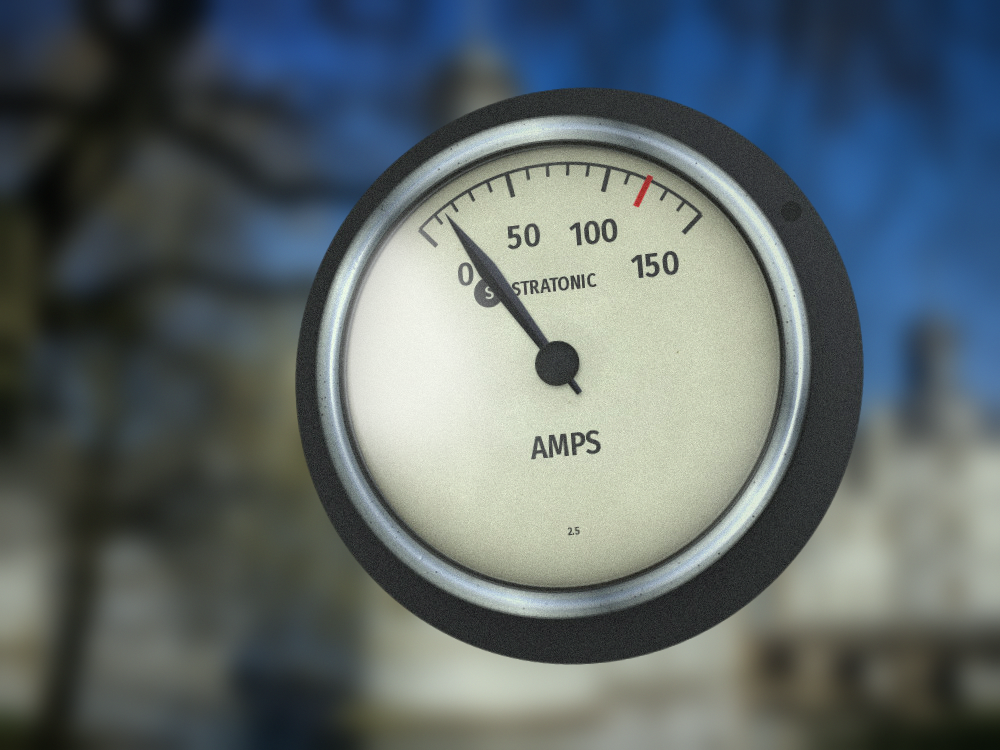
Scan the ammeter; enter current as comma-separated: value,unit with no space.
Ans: 15,A
